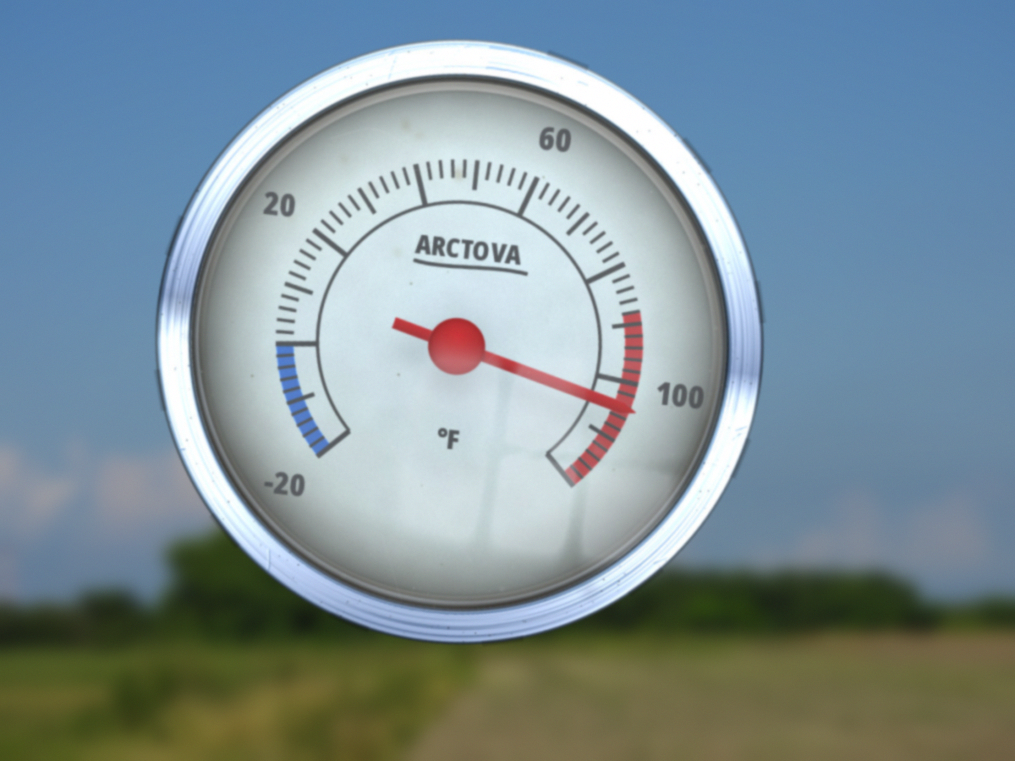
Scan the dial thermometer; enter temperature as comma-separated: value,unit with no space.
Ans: 104,°F
